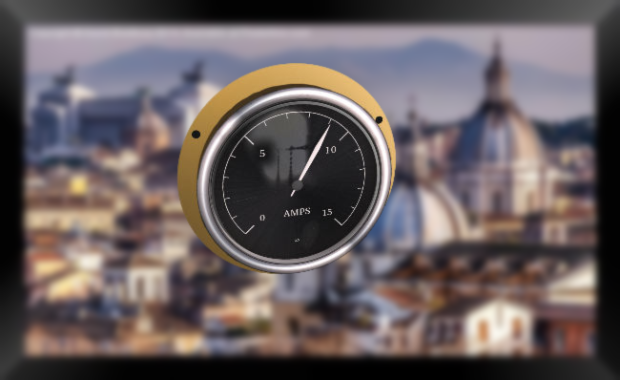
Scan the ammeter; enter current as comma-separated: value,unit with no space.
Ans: 9,A
